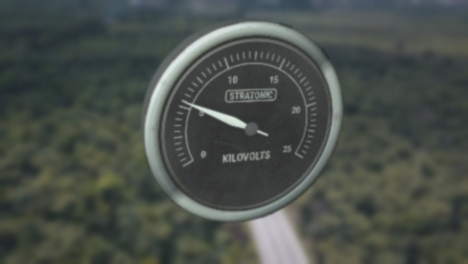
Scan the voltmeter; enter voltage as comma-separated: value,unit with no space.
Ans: 5.5,kV
